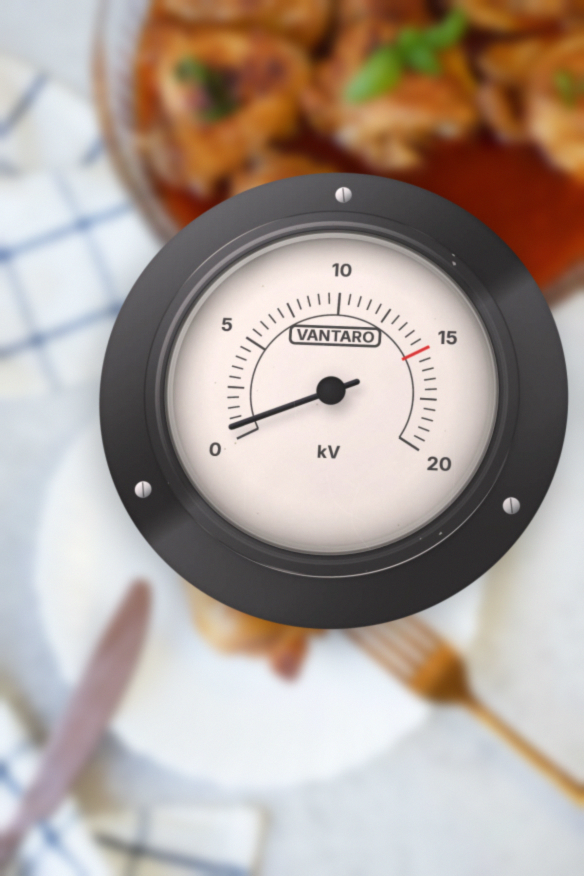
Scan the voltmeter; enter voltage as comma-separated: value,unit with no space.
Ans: 0.5,kV
